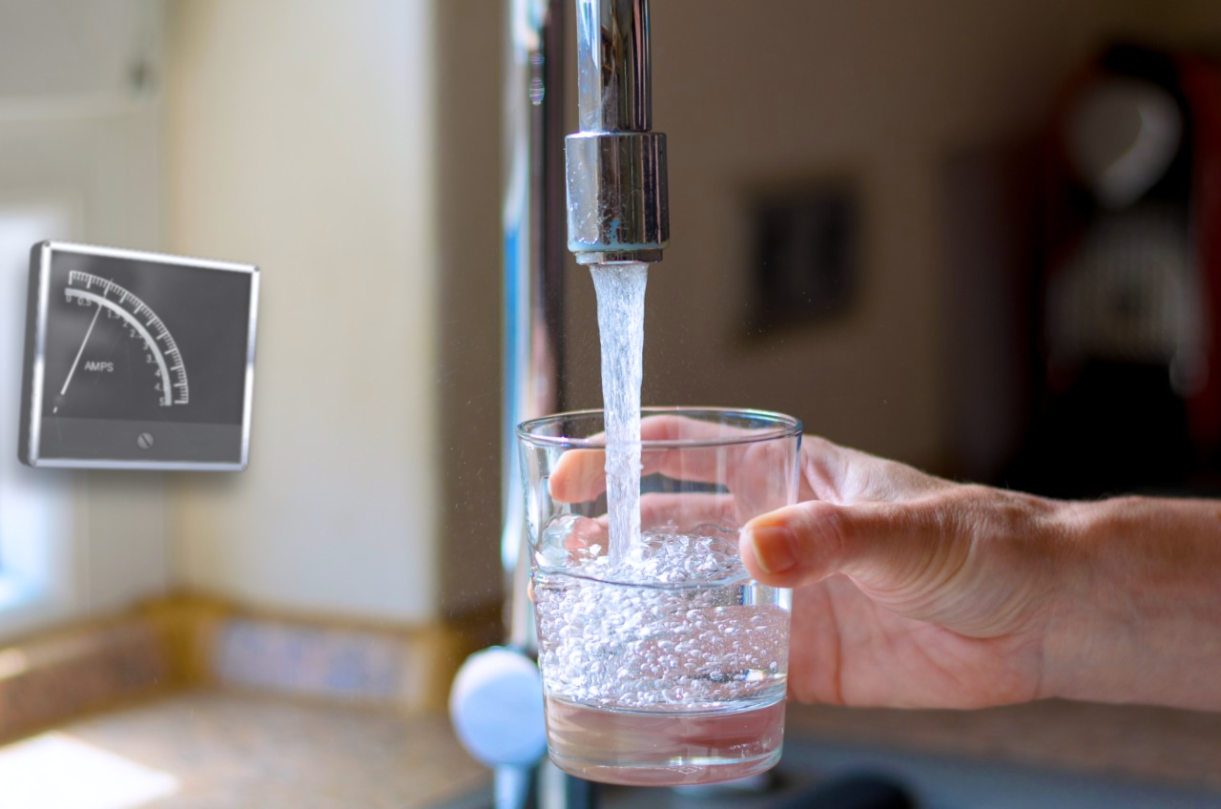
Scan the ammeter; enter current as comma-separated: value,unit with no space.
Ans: 1,A
